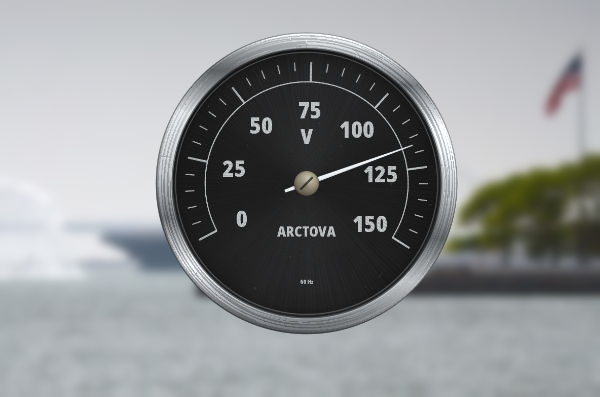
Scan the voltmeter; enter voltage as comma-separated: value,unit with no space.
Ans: 117.5,V
